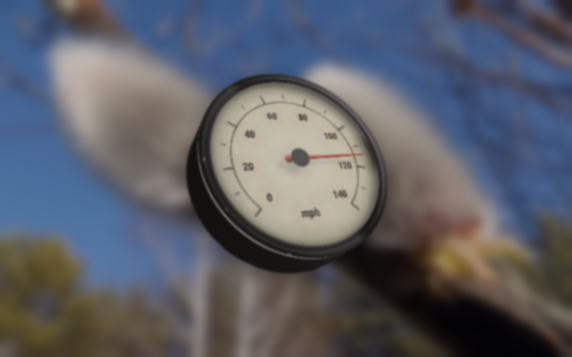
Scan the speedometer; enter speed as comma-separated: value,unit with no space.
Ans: 115,mph
